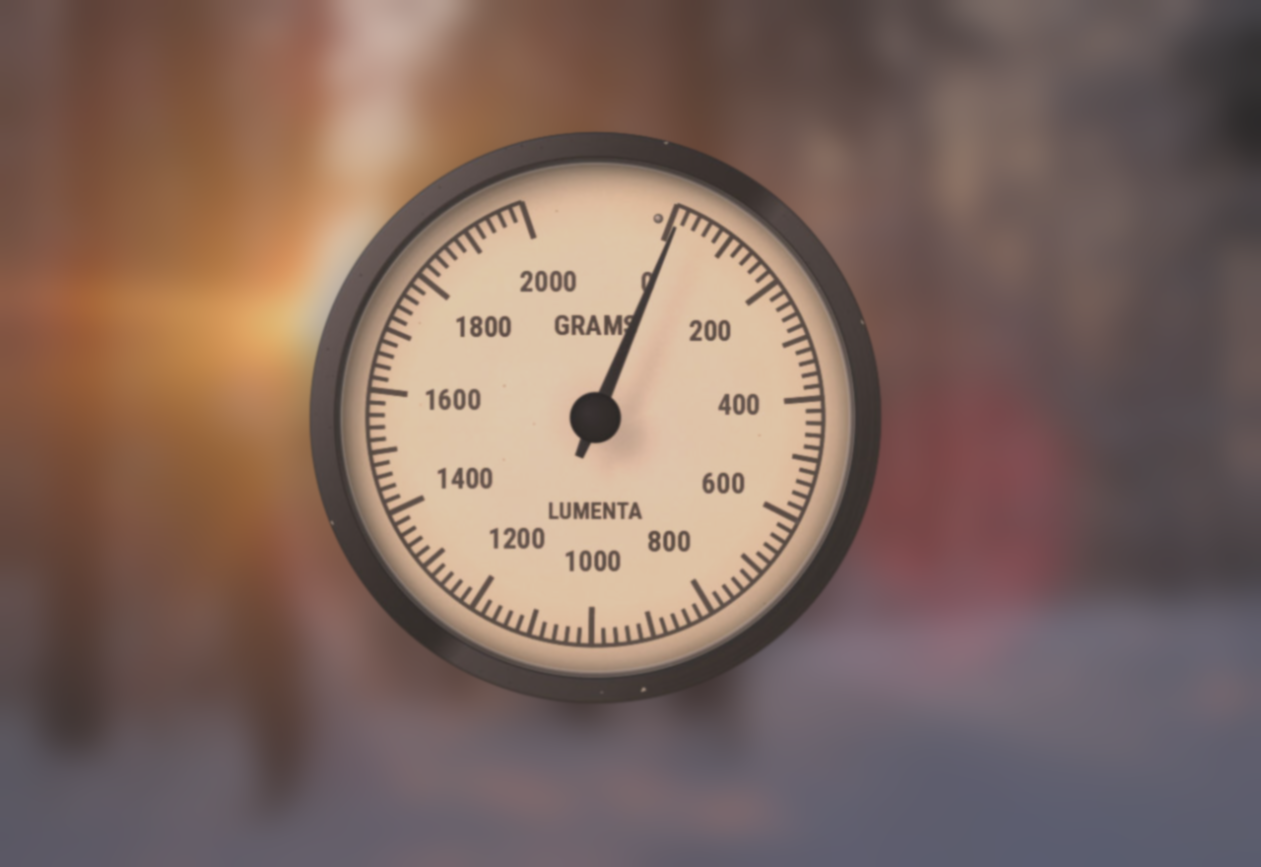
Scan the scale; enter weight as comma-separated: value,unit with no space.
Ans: 10,g
